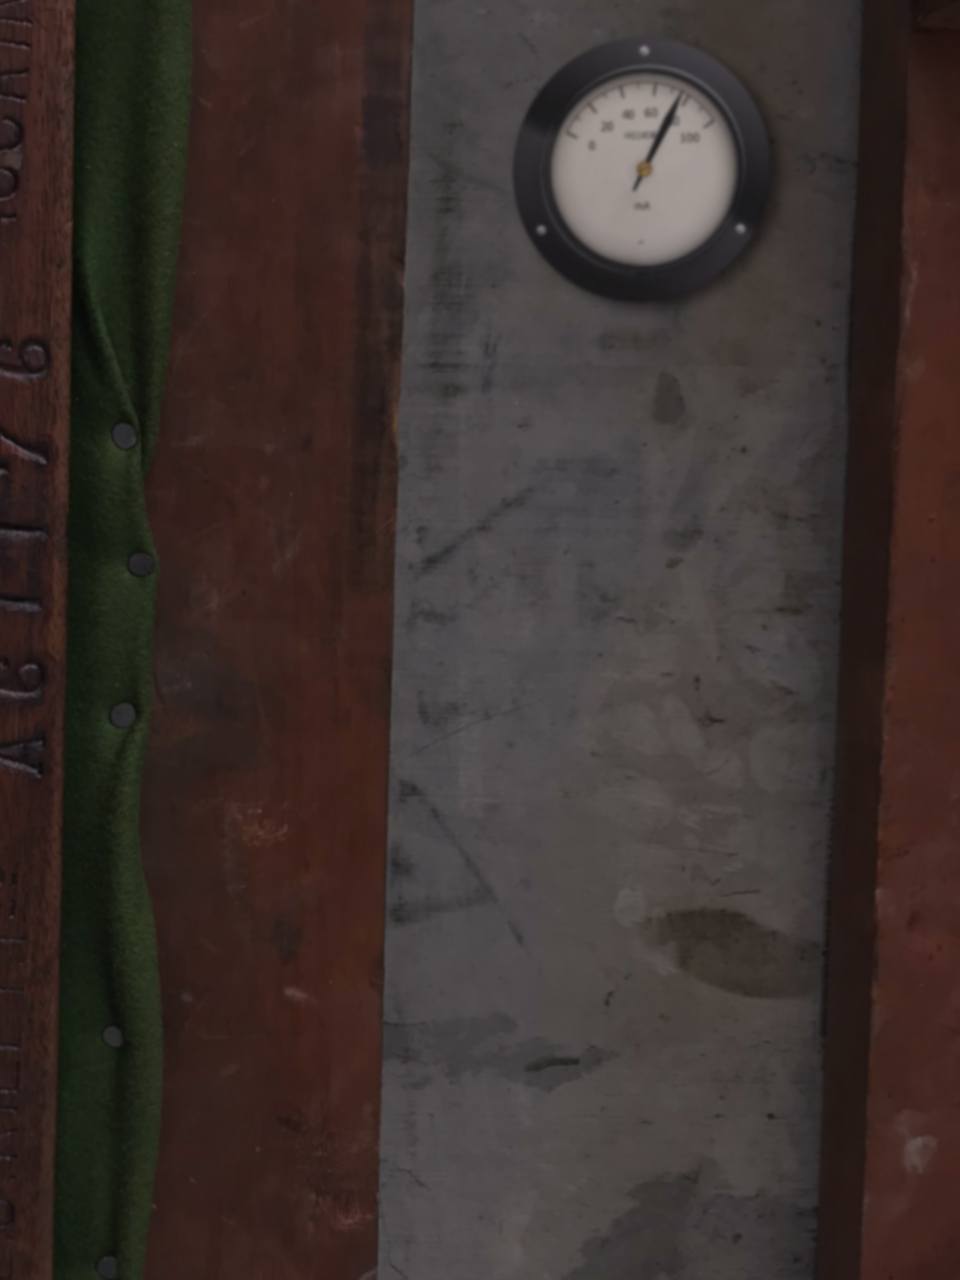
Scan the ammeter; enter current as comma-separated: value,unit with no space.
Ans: 75,mA
